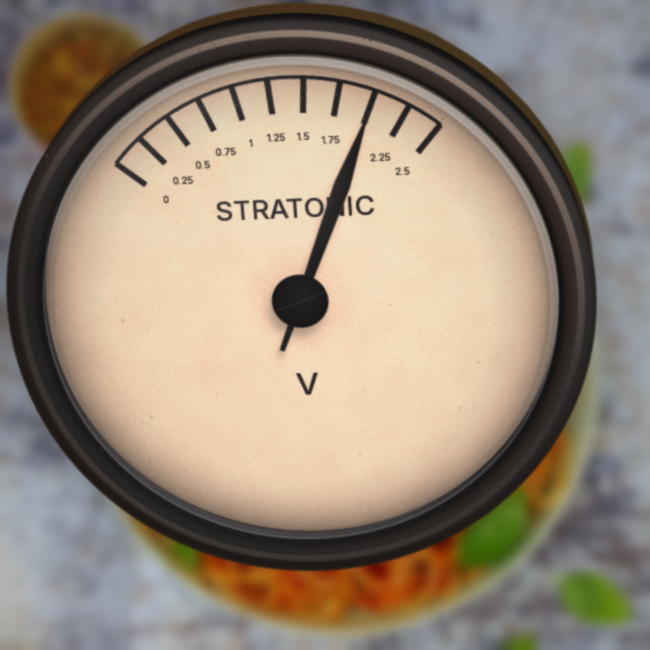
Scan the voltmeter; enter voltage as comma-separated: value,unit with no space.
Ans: 2,V
